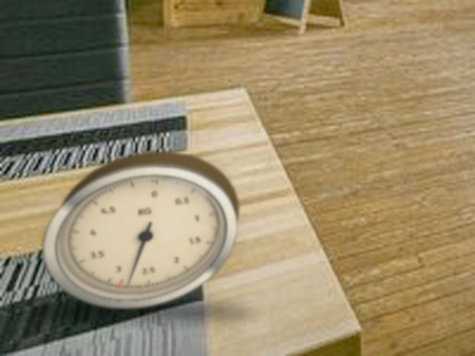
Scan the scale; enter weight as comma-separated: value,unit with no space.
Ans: 2.75,kg
